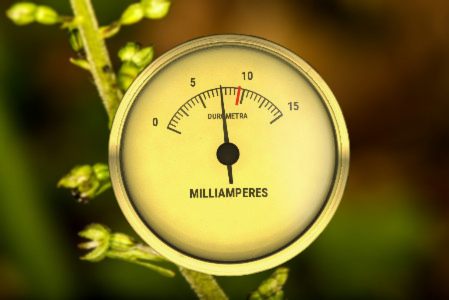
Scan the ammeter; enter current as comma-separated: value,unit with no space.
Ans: 7.5,mA
